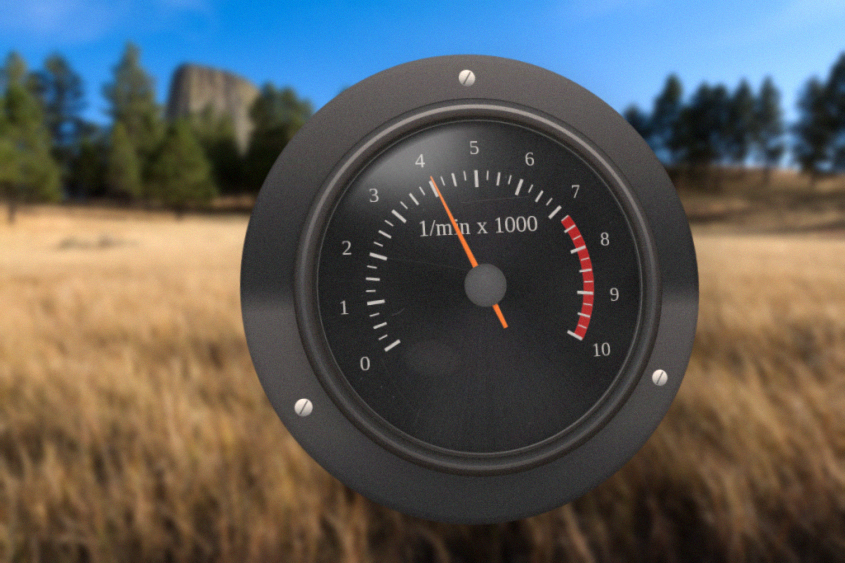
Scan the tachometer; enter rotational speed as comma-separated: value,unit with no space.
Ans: 4000,rpm
